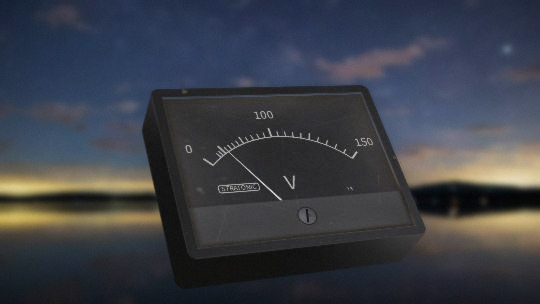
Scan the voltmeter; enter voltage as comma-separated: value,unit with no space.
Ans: 50,V
